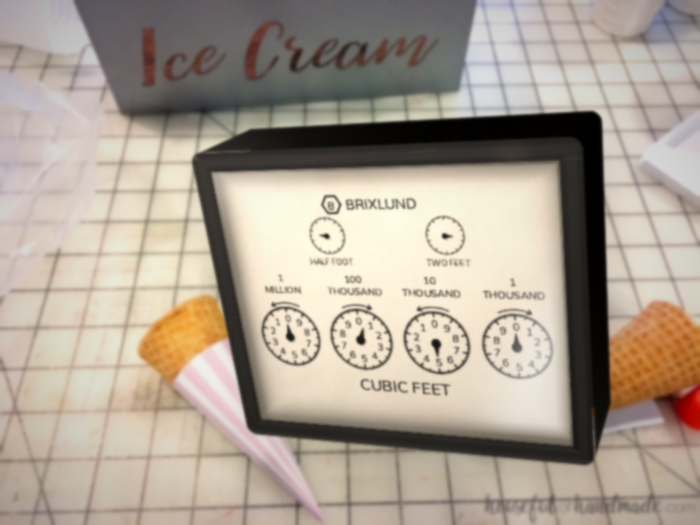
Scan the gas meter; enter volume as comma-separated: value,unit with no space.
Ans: 5000,ft³
